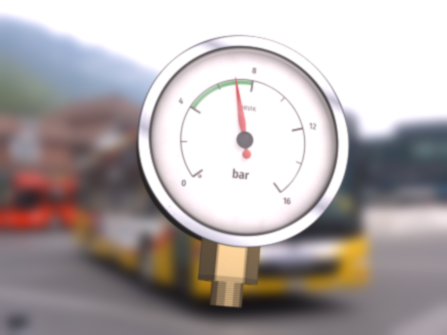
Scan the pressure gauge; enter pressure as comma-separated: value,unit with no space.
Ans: 7,bar
